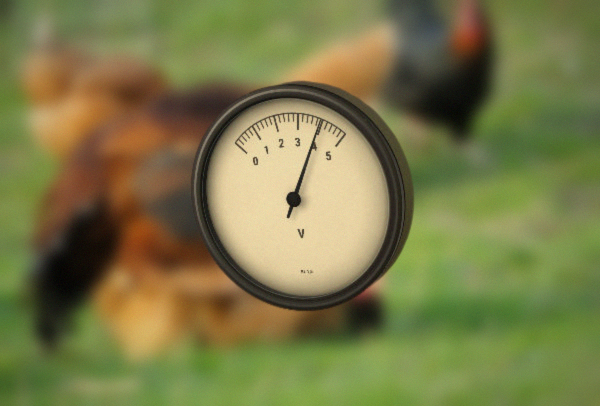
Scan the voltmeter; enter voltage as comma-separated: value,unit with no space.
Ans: 4,V
